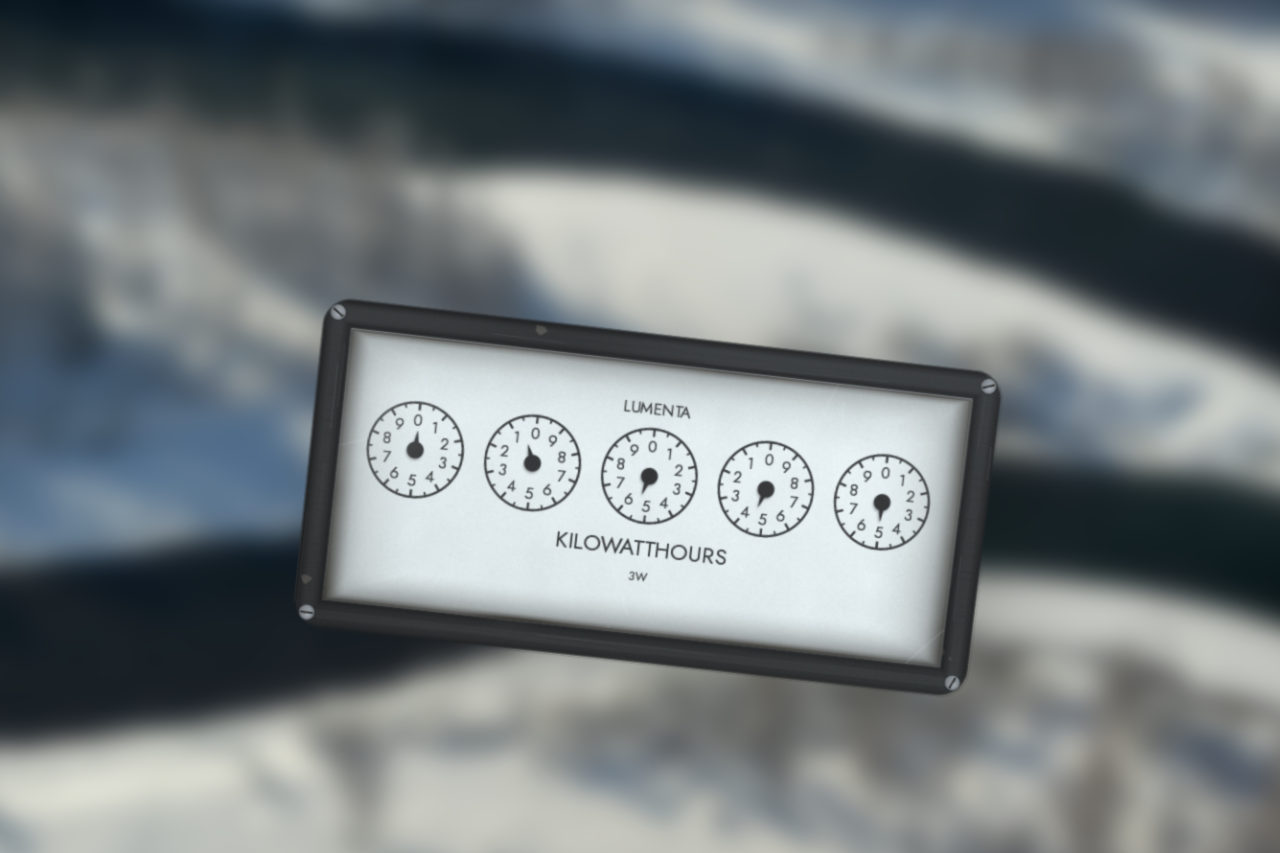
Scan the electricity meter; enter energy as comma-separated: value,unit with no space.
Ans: 545,kWh
